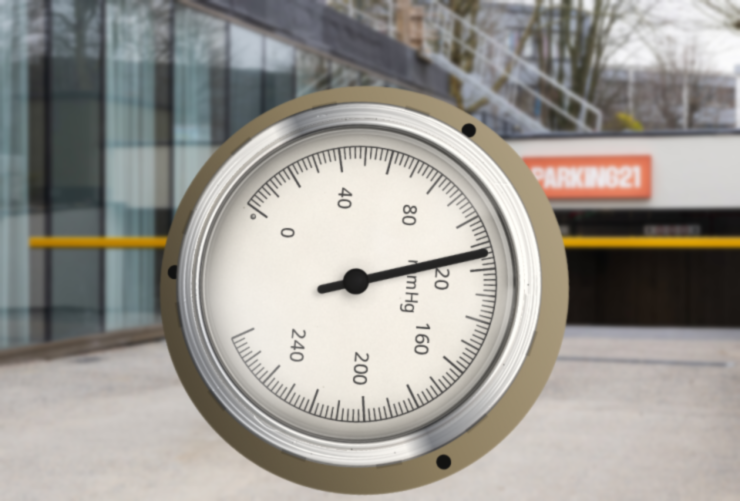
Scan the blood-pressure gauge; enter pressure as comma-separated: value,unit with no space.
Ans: 114,mmHg
